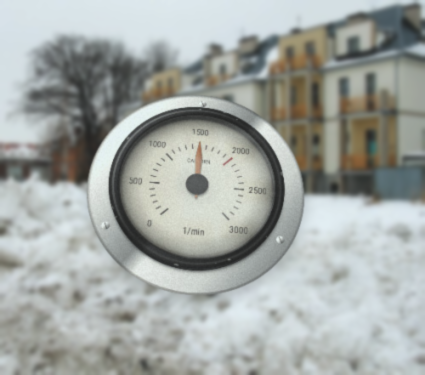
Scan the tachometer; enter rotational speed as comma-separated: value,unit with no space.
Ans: 1500,rpm
